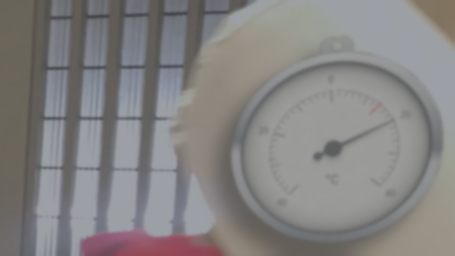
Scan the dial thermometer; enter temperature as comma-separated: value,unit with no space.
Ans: 20,°C
